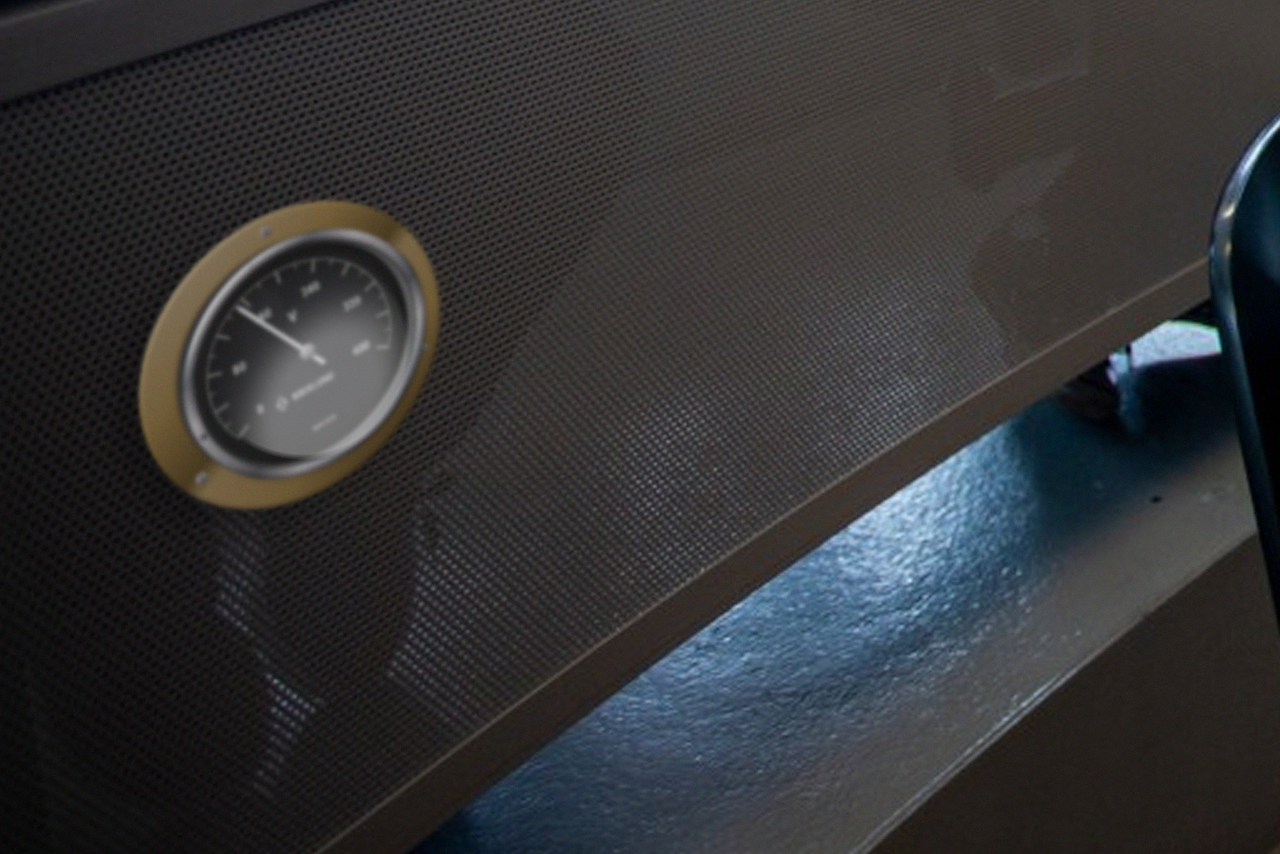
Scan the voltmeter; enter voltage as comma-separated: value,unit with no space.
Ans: 150,V
